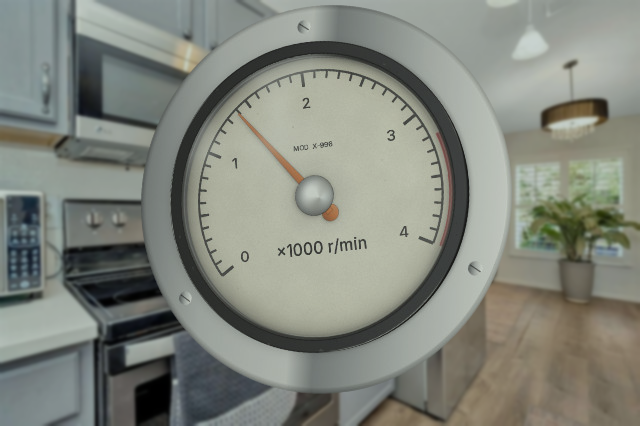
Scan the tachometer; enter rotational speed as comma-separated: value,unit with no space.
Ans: 1400,rpm
